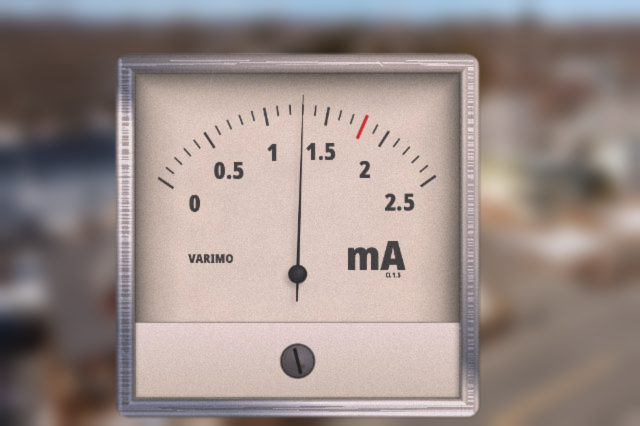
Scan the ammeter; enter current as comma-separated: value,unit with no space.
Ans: 1.3,mA
